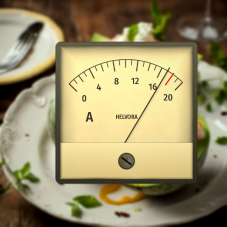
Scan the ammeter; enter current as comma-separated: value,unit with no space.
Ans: 17,A
